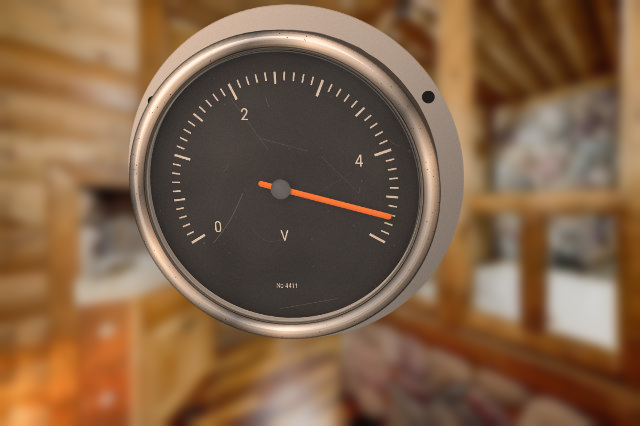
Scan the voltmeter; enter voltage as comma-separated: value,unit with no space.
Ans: 4.7,V
